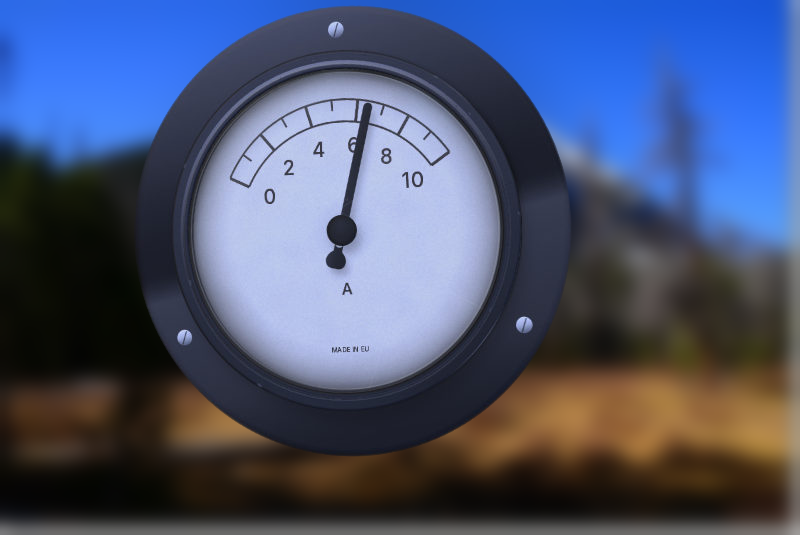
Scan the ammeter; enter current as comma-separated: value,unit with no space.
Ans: 6.5,A
